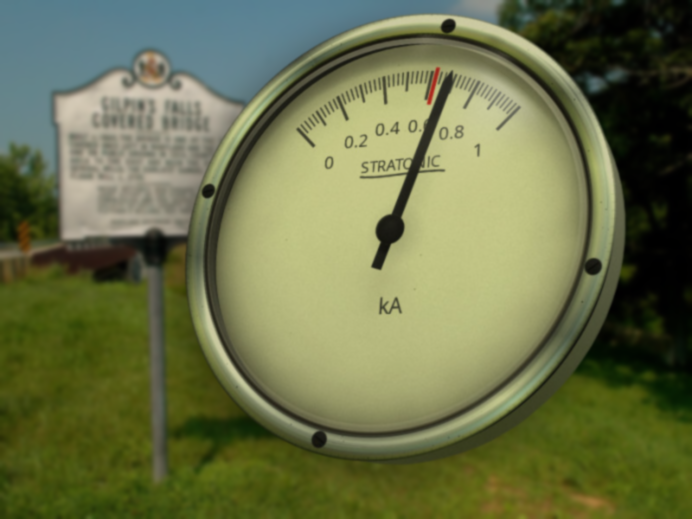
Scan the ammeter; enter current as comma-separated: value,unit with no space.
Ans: 0.7,kA
